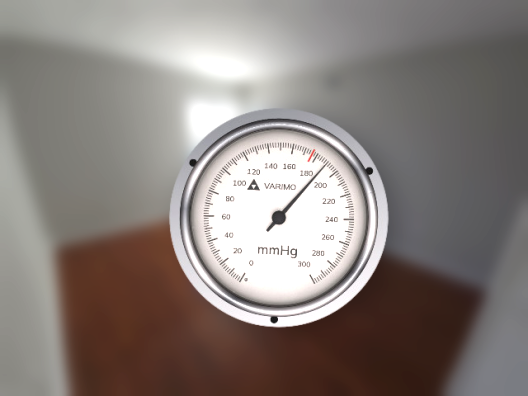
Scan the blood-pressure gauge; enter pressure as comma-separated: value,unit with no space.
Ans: 190,mmHg
